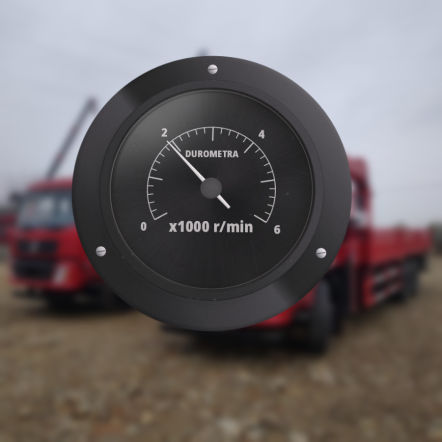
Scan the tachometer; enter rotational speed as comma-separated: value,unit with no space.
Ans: 1900,rpm
